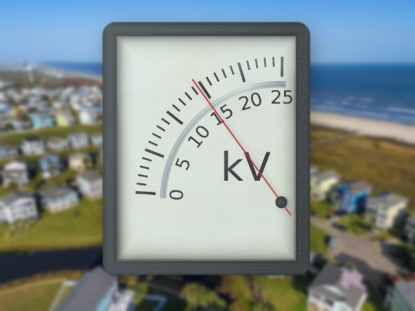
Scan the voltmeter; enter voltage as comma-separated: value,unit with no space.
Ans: 14.5,kV
